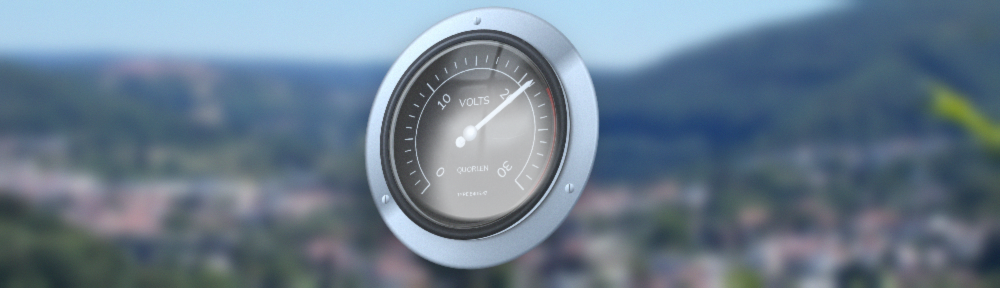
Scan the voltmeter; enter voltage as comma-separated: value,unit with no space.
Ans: 21,V
